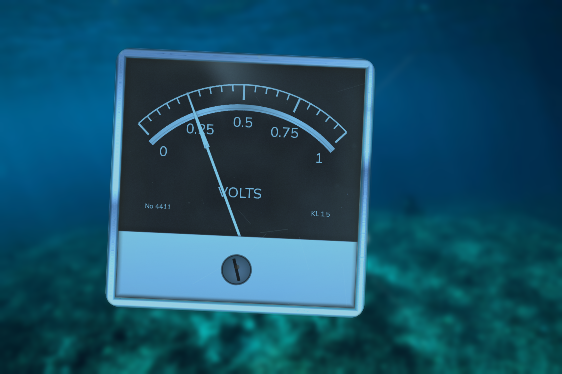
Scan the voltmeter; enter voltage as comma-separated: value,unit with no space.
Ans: 0.25,V
